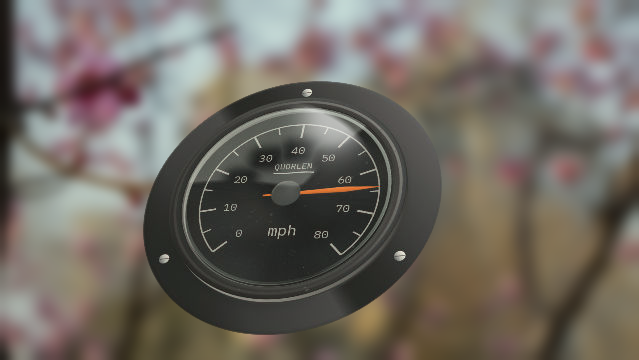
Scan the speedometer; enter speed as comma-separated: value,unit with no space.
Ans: 65,mph
